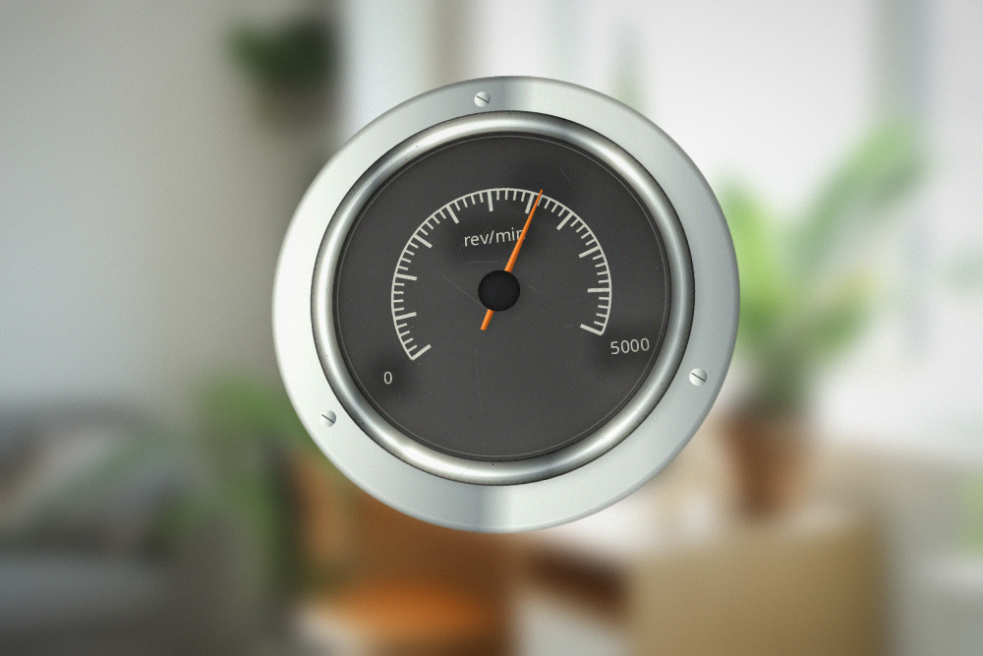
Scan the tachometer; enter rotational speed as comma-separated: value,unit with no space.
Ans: 3100,rpm
